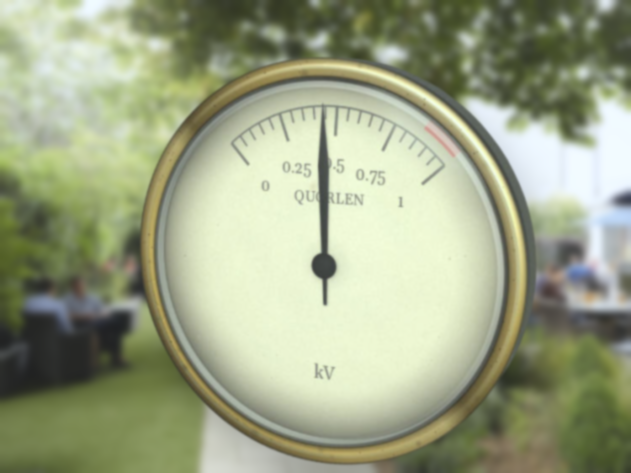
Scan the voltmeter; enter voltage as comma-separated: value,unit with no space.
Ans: 0.45,kV
